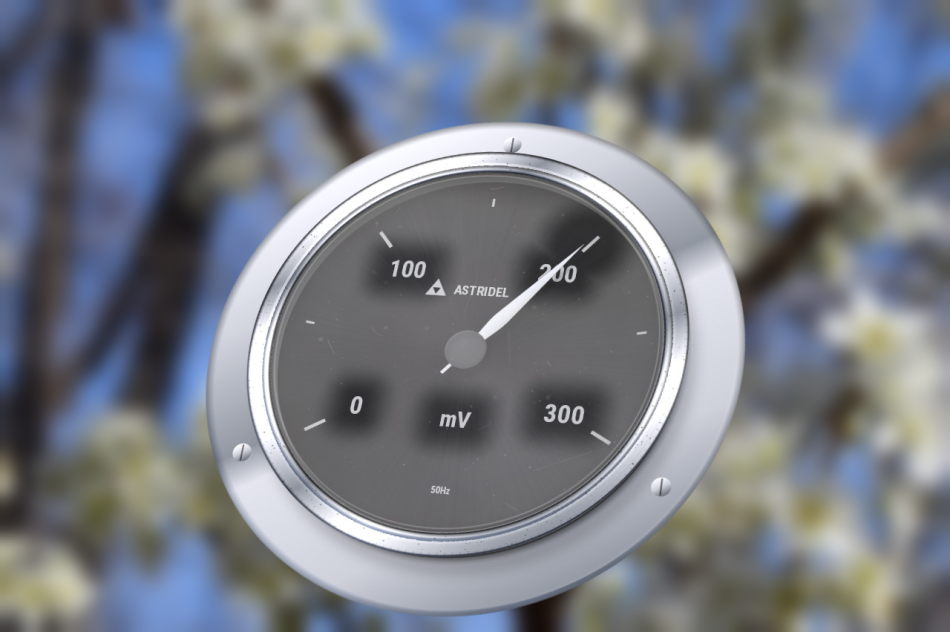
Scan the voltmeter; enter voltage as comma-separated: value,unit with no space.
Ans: 200,mV
